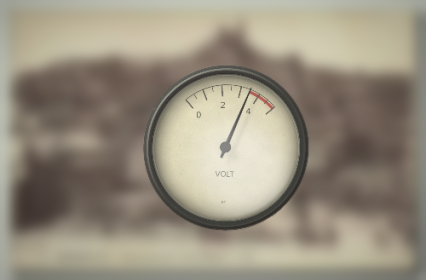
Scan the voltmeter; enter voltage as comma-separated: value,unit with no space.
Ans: 3.5,V
